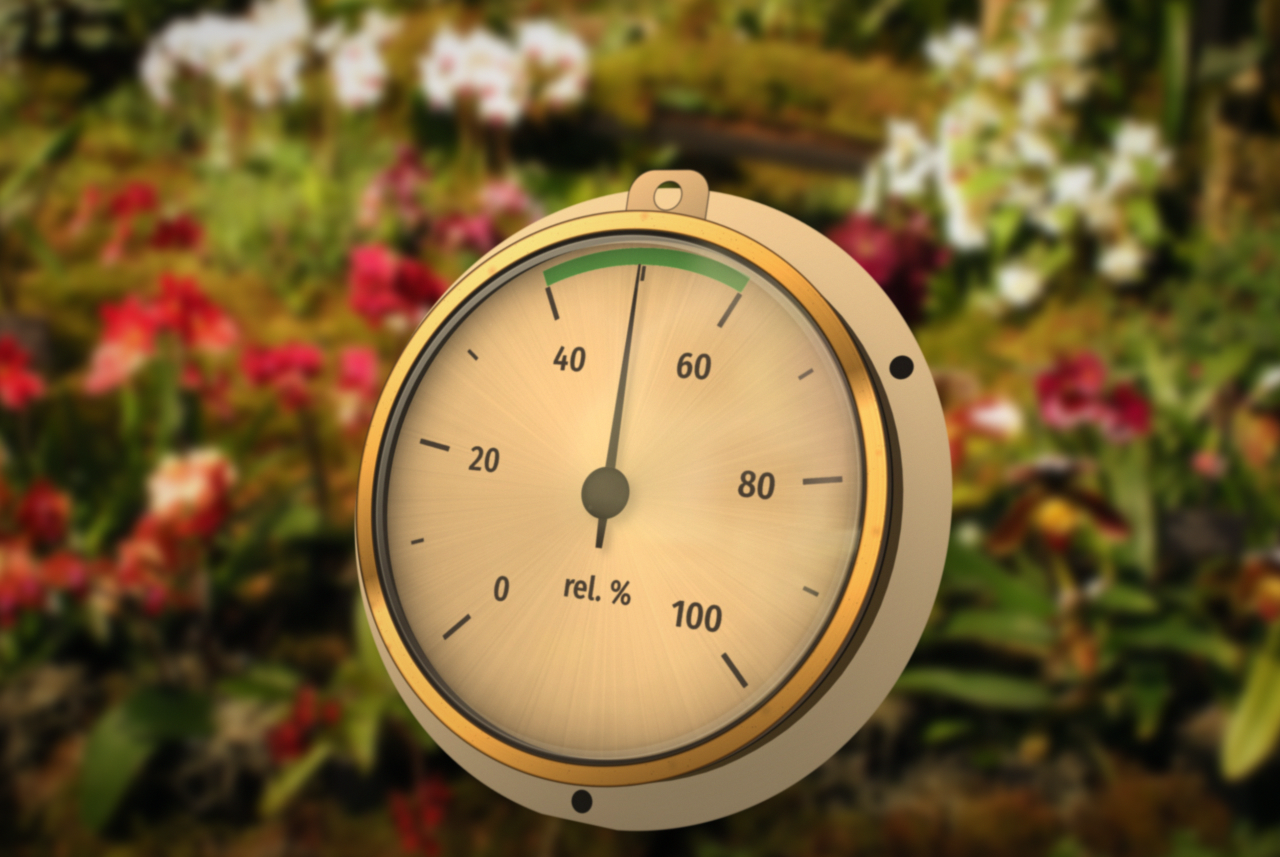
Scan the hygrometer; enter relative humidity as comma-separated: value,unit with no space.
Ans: 50,%
